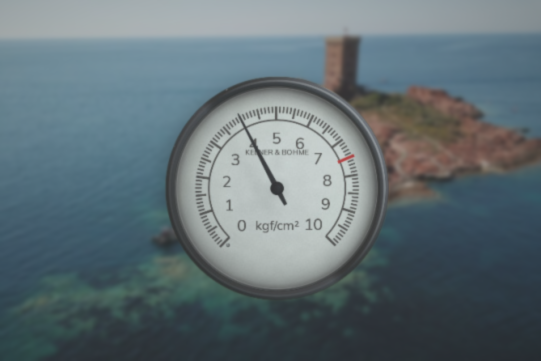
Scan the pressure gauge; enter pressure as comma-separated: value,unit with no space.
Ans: 4,kg/cm²
